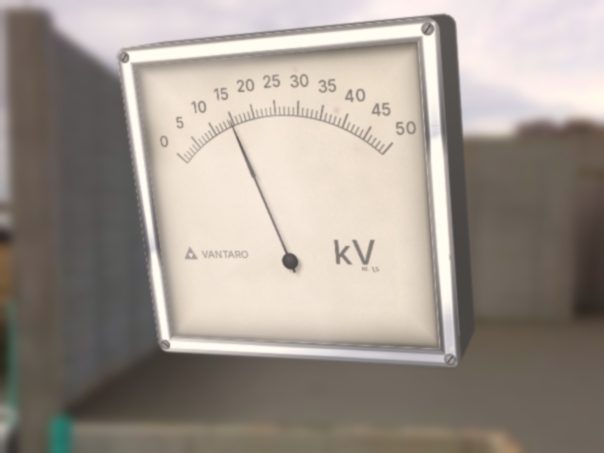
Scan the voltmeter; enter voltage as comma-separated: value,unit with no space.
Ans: 15,kV
